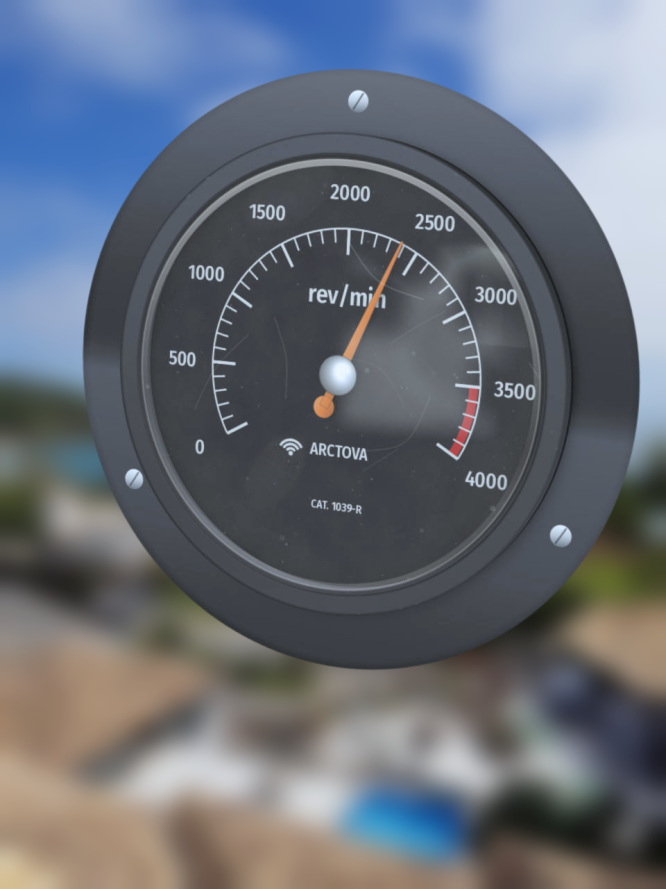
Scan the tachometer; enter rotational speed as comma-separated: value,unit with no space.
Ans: 2400,rpm
